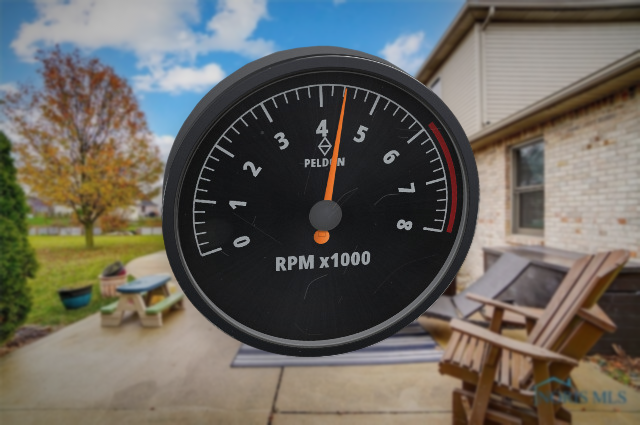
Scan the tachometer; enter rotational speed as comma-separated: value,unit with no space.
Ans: 4400,rpm
